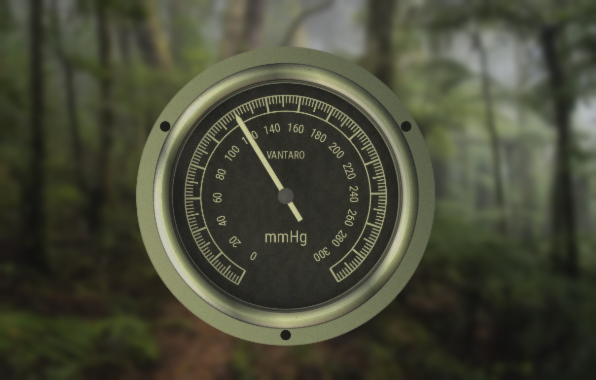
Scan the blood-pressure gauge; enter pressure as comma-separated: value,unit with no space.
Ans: 120,mmHg
